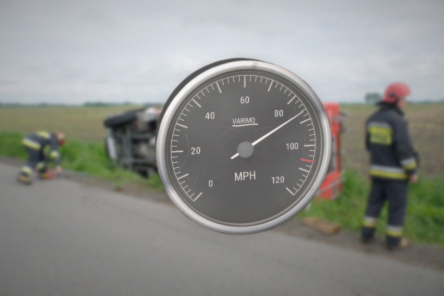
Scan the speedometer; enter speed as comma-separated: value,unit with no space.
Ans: 86,mph
